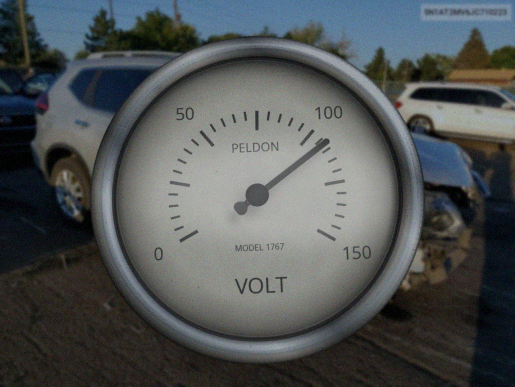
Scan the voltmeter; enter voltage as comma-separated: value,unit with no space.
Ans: 107.5,V
